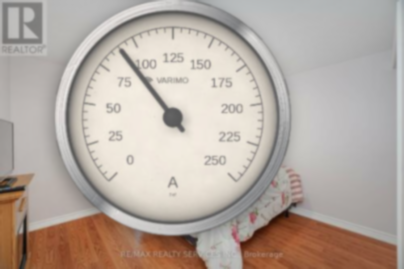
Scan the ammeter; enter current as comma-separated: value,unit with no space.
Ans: 90,A
